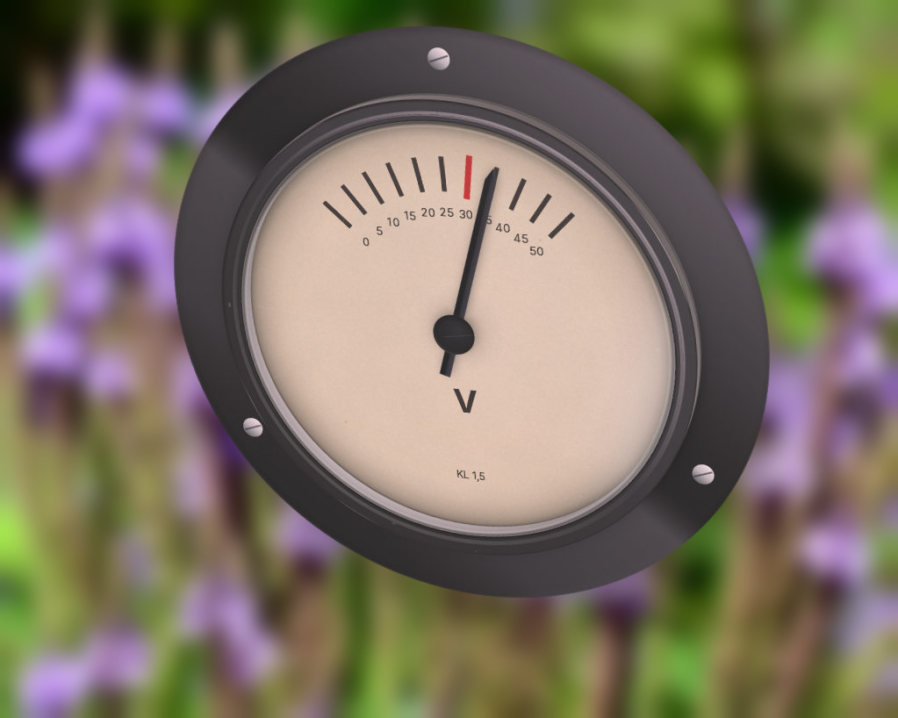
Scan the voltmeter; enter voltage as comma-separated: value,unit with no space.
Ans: 35,V
